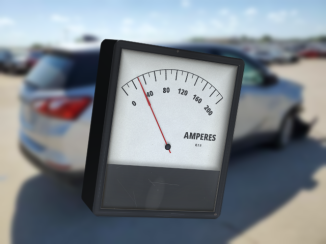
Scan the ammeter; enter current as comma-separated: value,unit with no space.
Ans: 30,A
